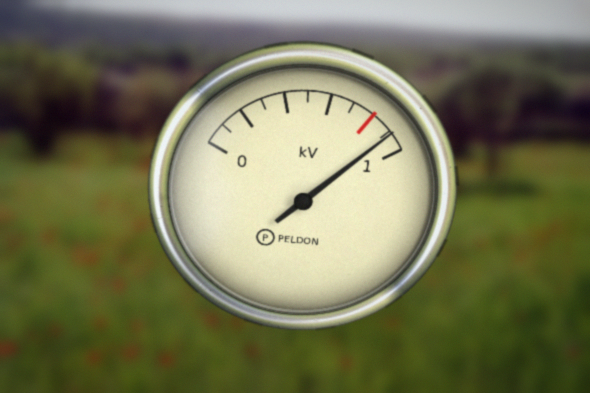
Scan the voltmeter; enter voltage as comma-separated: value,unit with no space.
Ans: 0.9,kV
